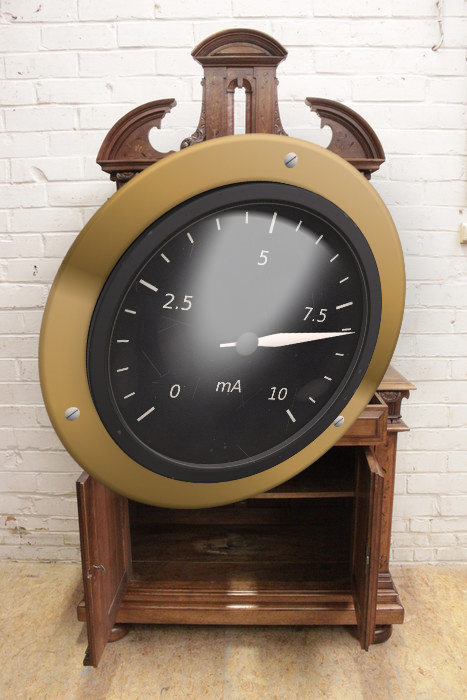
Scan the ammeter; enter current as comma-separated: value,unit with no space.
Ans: 8,mA
